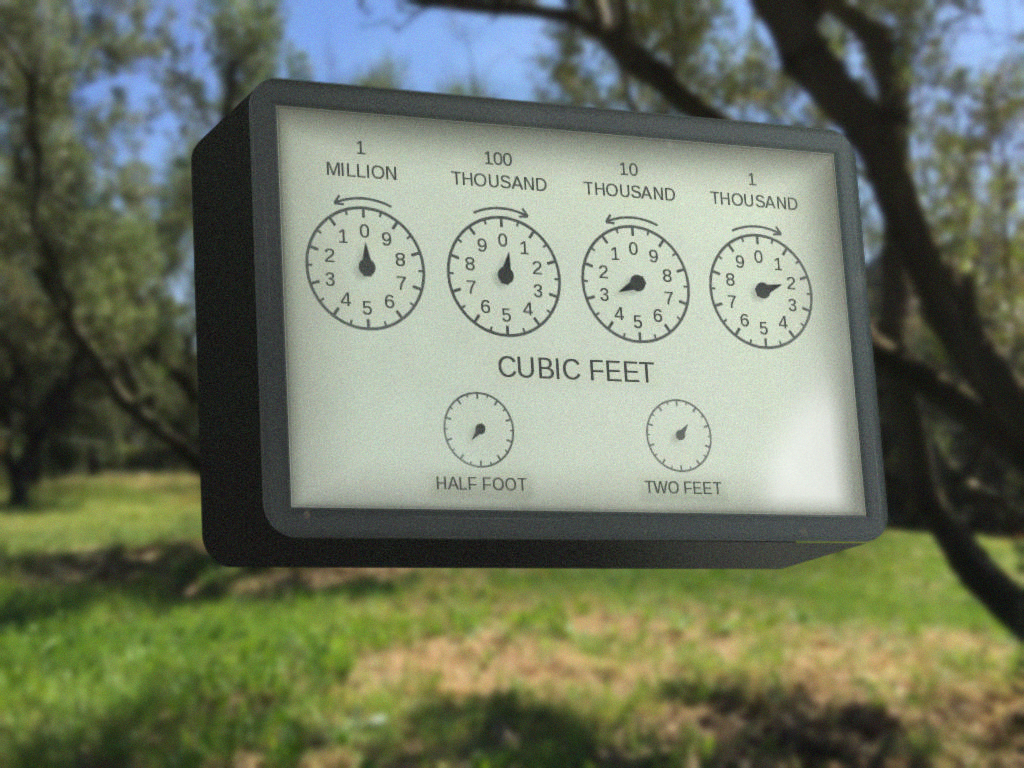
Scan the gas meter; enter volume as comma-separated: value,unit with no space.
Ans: 3200,ft³
